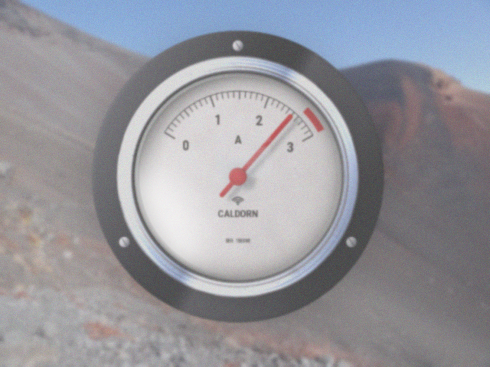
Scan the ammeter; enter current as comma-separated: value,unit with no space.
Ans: 2.5,A
